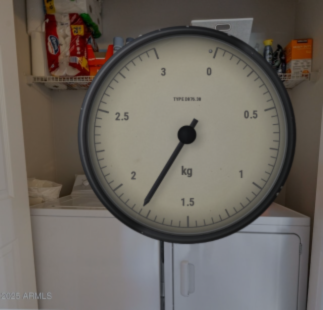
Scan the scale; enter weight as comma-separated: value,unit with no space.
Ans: 1.8,kg
